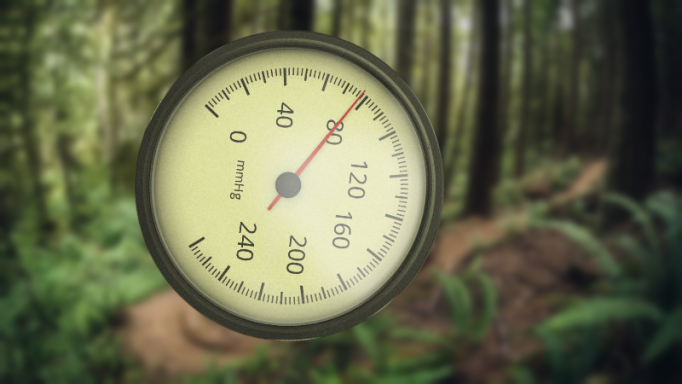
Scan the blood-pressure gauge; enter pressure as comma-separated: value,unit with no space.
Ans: 78,mmHg
